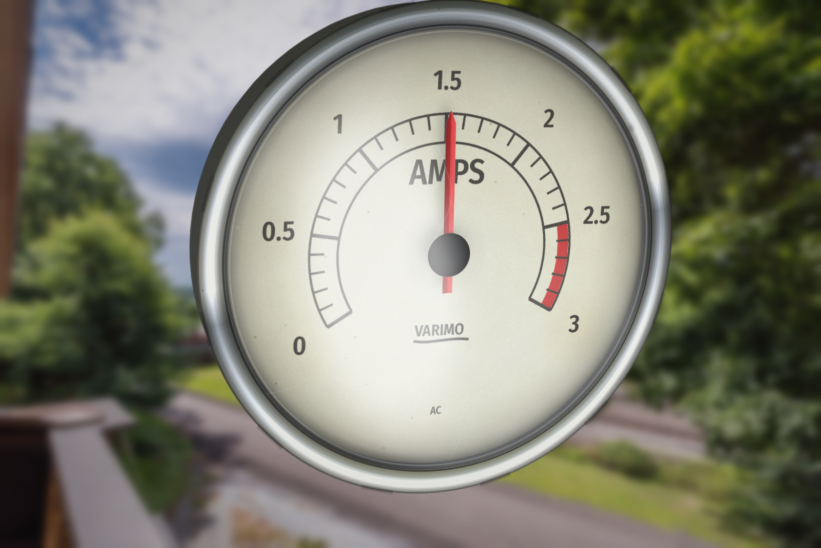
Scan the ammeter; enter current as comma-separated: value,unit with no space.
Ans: 1.5,A
